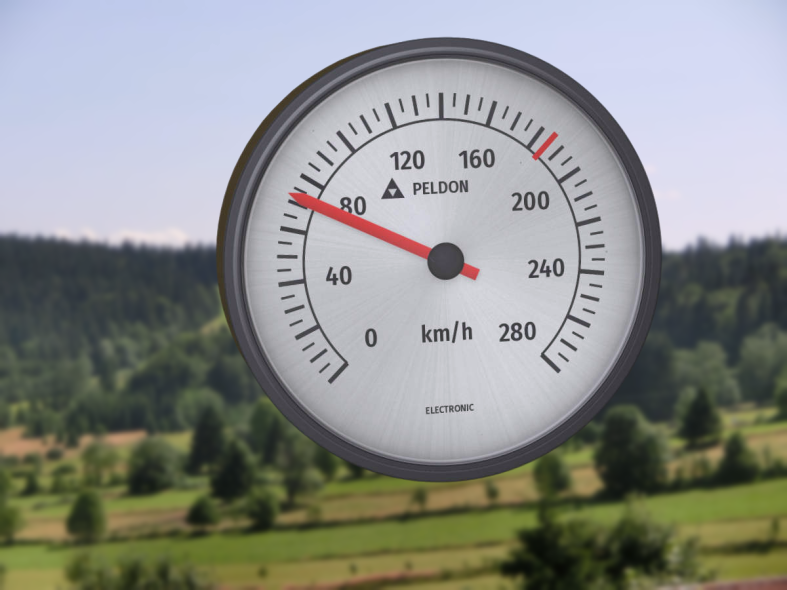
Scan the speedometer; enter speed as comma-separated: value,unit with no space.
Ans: 72.5,km/h
